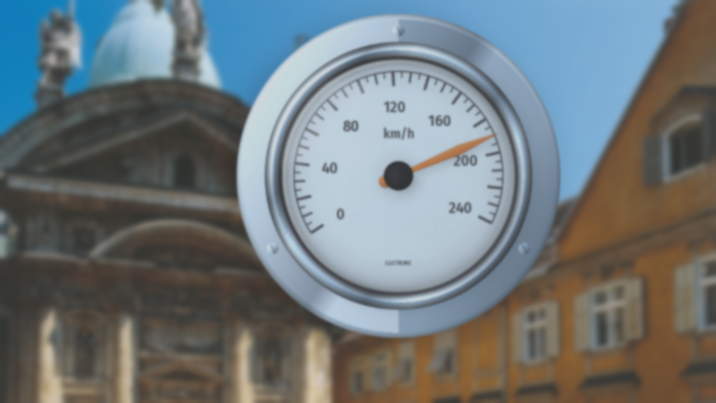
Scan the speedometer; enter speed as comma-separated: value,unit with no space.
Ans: 190,km/h
